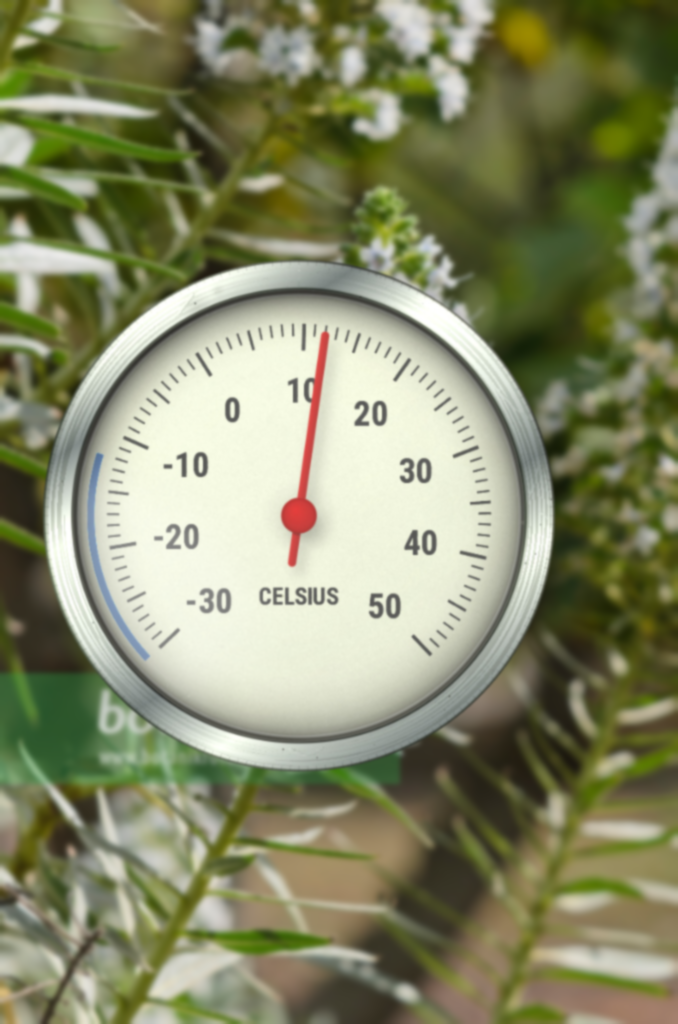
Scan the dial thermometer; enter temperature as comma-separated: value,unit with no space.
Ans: 12,°C
